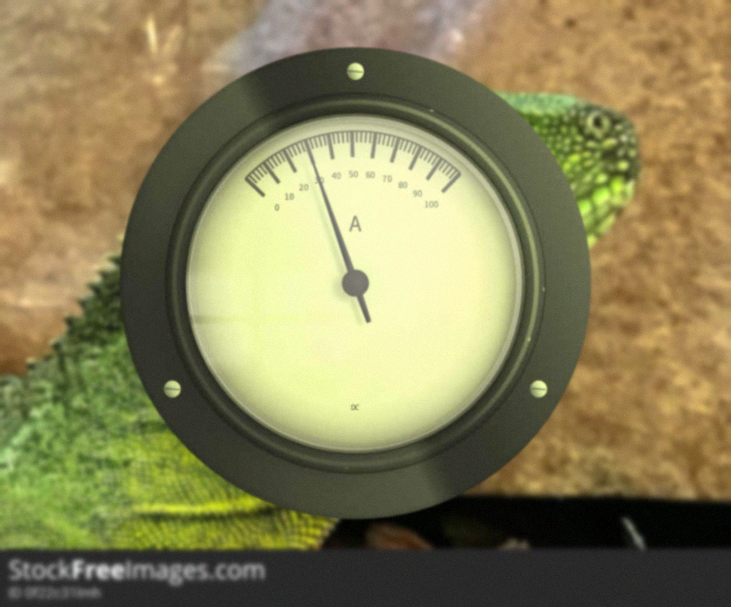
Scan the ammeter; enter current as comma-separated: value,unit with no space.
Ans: 30,A
